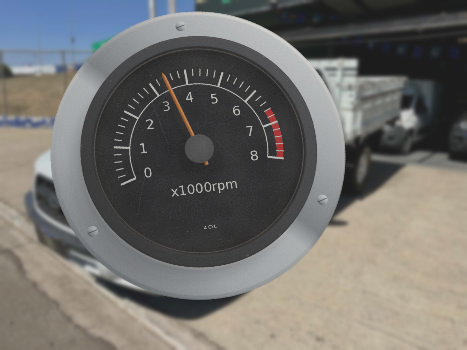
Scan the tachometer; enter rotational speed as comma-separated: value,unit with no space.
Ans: 3400,rpm
